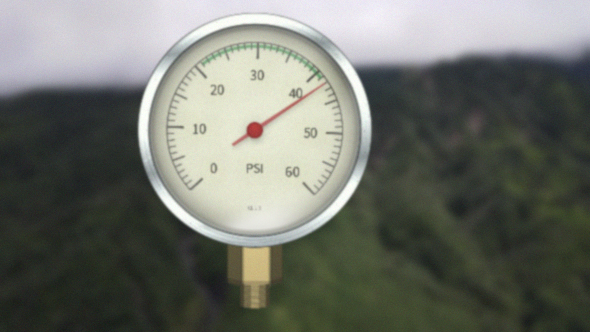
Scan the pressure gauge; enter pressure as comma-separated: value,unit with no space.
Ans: 42,psi
